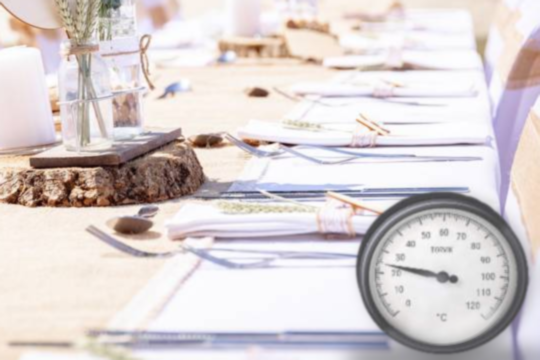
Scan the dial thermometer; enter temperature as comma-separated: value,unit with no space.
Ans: 25,°C
